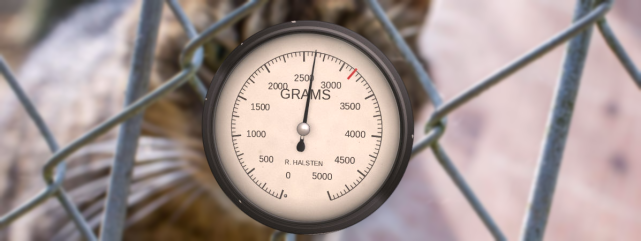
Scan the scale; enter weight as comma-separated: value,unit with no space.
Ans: 2650,g
